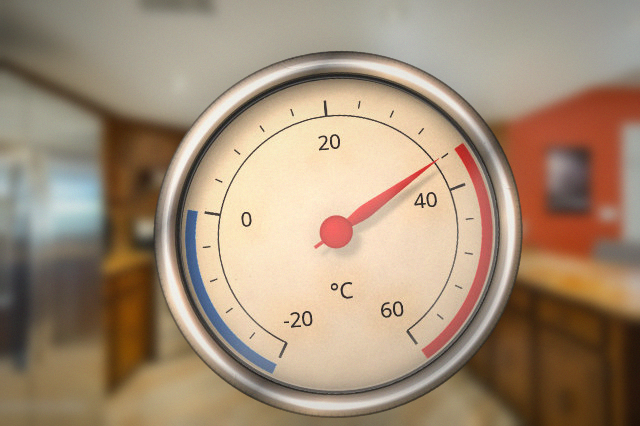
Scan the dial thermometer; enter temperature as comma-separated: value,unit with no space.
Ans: 36,°C
